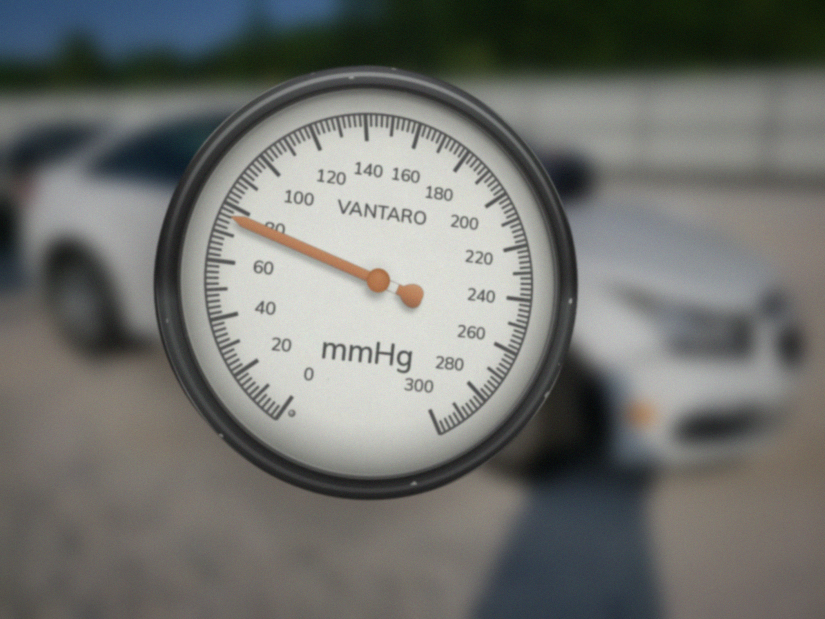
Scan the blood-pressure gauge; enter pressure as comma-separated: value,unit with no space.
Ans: 76,mmHg
